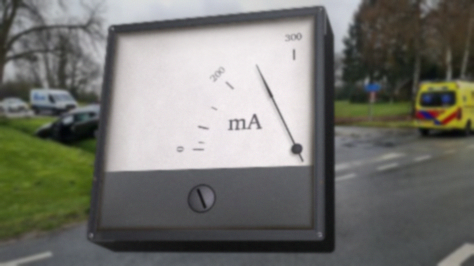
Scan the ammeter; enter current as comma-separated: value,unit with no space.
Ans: 250,mA
